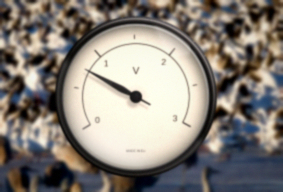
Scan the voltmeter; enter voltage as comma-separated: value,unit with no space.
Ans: 0.75,V
